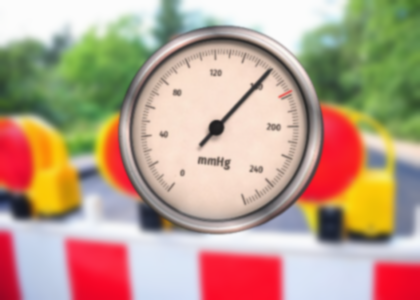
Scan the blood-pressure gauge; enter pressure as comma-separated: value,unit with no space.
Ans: 160,mmHg
